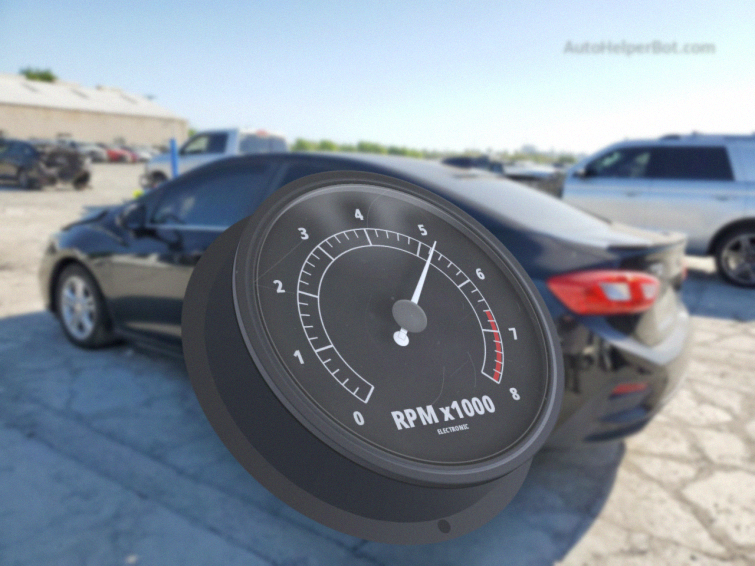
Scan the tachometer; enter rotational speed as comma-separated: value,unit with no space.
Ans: 5200,rpm
